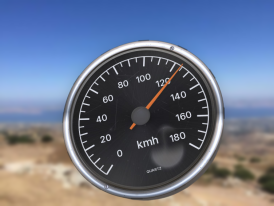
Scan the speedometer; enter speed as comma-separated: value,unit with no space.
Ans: 125,km/h
